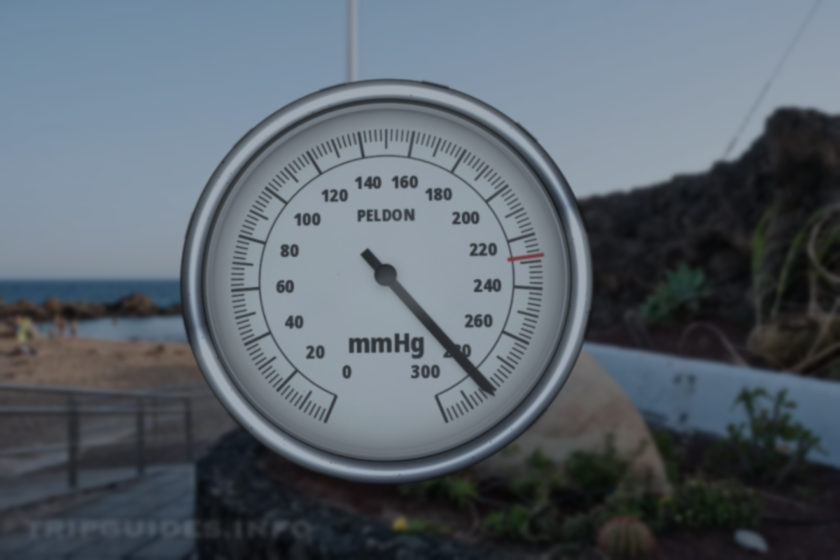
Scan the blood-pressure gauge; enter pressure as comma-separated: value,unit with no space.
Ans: 282,mmHg
